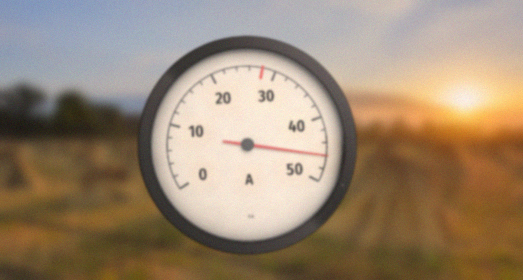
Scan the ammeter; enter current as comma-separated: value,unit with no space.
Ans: 46,A
